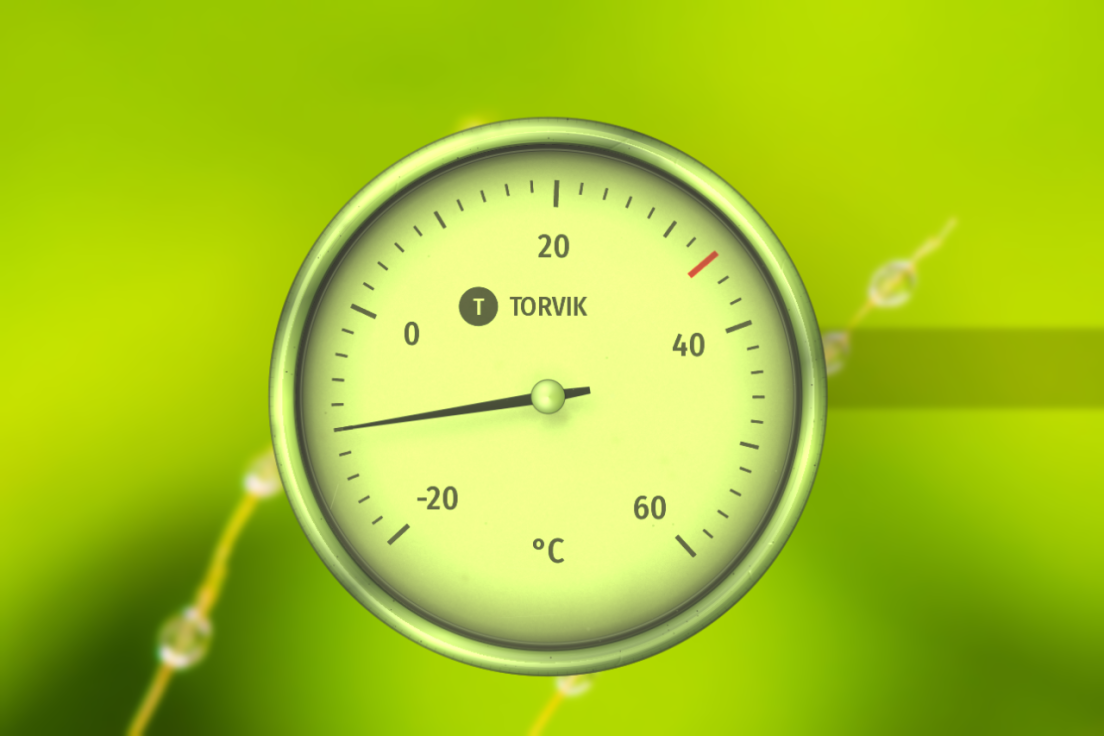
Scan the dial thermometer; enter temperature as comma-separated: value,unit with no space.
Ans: -10,°C
